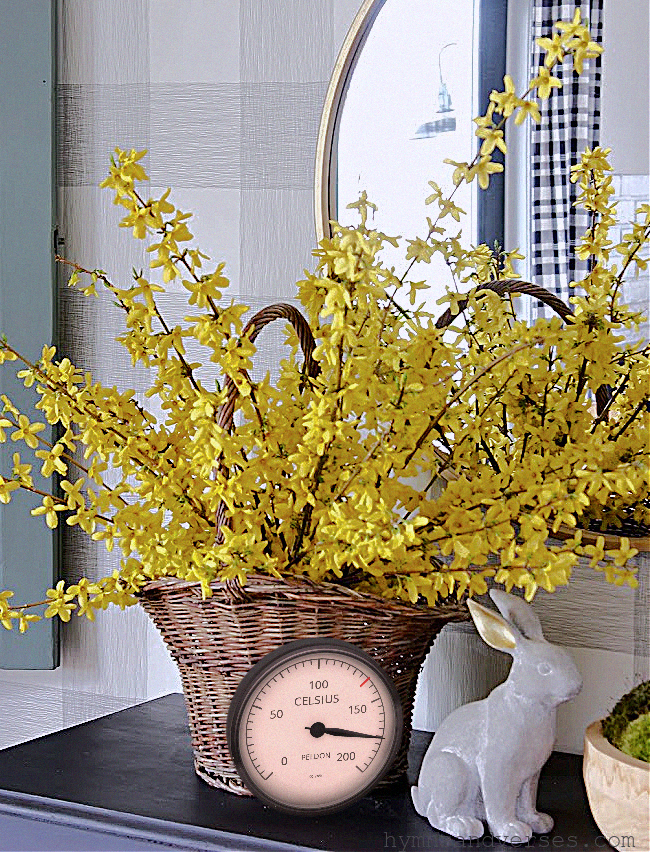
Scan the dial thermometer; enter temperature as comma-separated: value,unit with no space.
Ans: 175,°C
